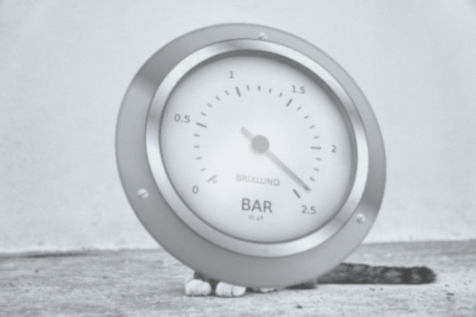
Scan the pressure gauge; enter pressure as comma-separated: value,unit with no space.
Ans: 2.4,bar
